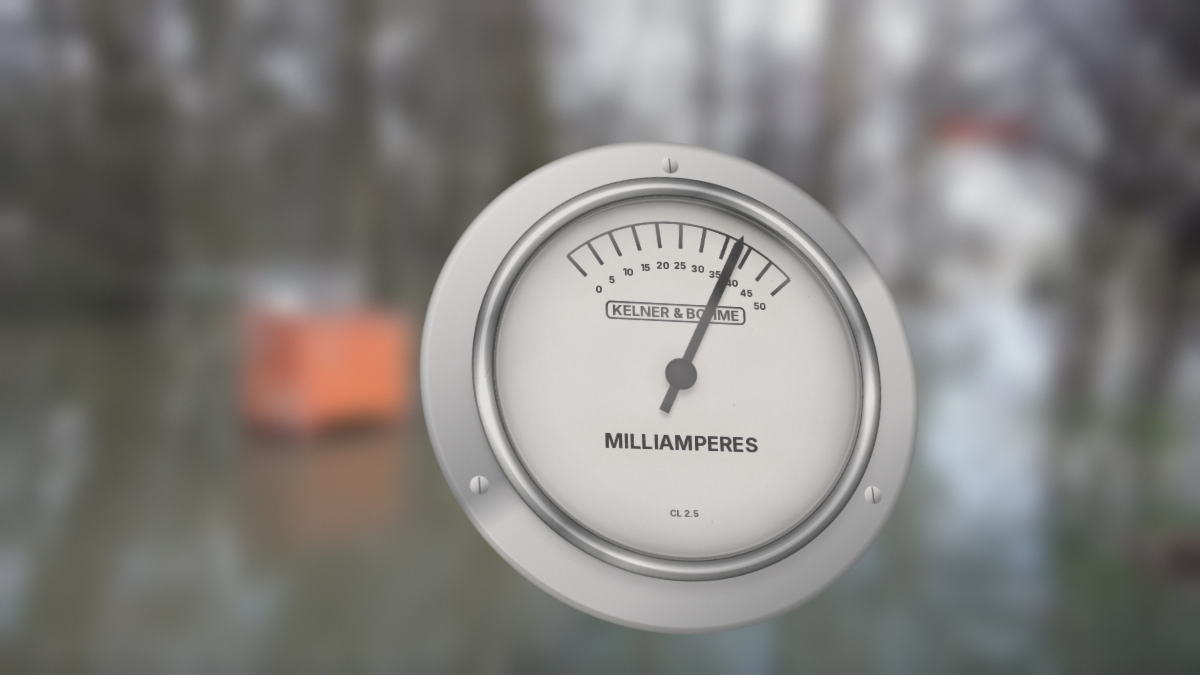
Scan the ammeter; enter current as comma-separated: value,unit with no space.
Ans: 37.5,mA
